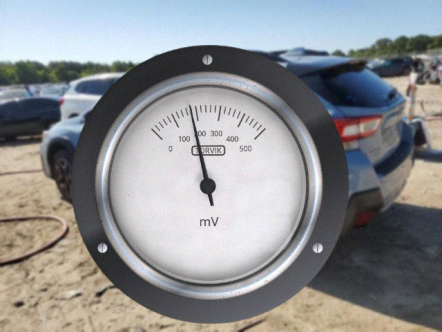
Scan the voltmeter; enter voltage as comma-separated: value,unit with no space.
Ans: 180,mV
